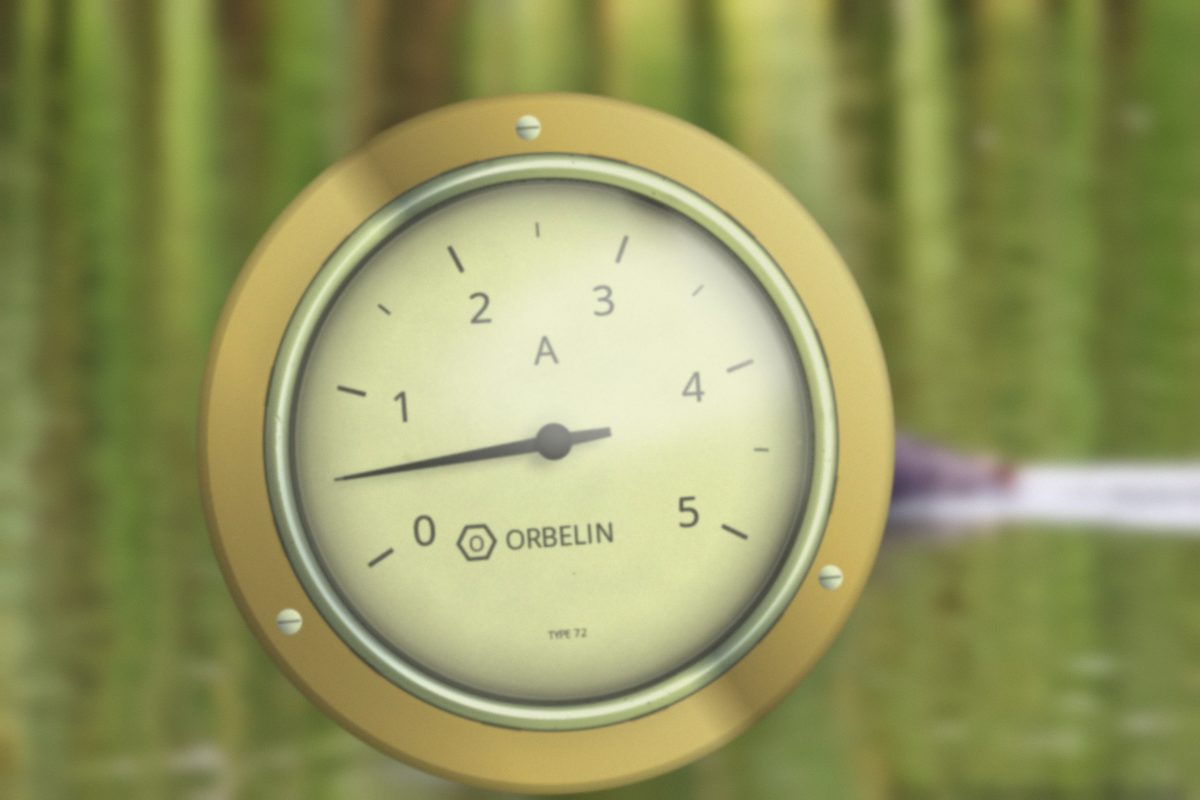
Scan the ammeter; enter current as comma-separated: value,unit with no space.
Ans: 0.5,A
